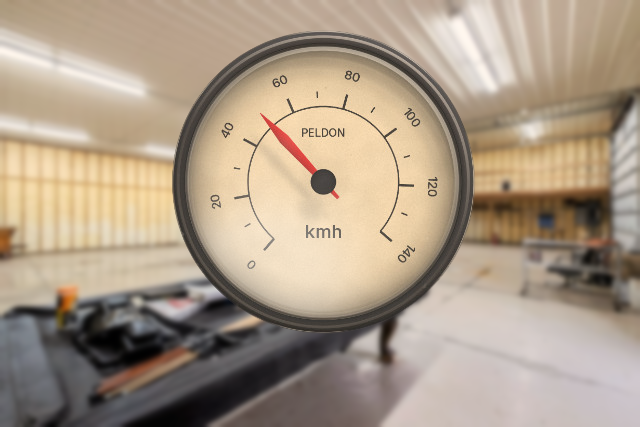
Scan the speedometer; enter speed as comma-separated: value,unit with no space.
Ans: 50,km/h
